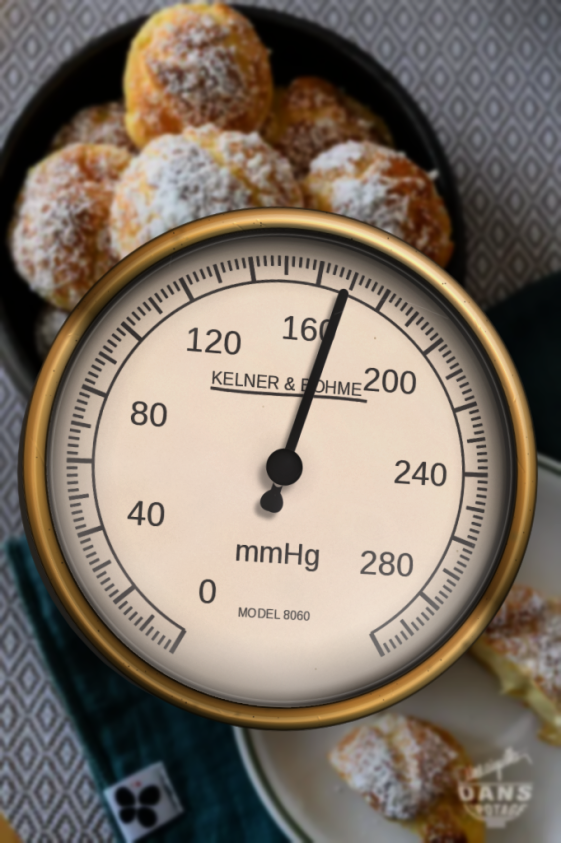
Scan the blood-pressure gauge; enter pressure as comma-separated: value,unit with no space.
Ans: 168,mmHg
